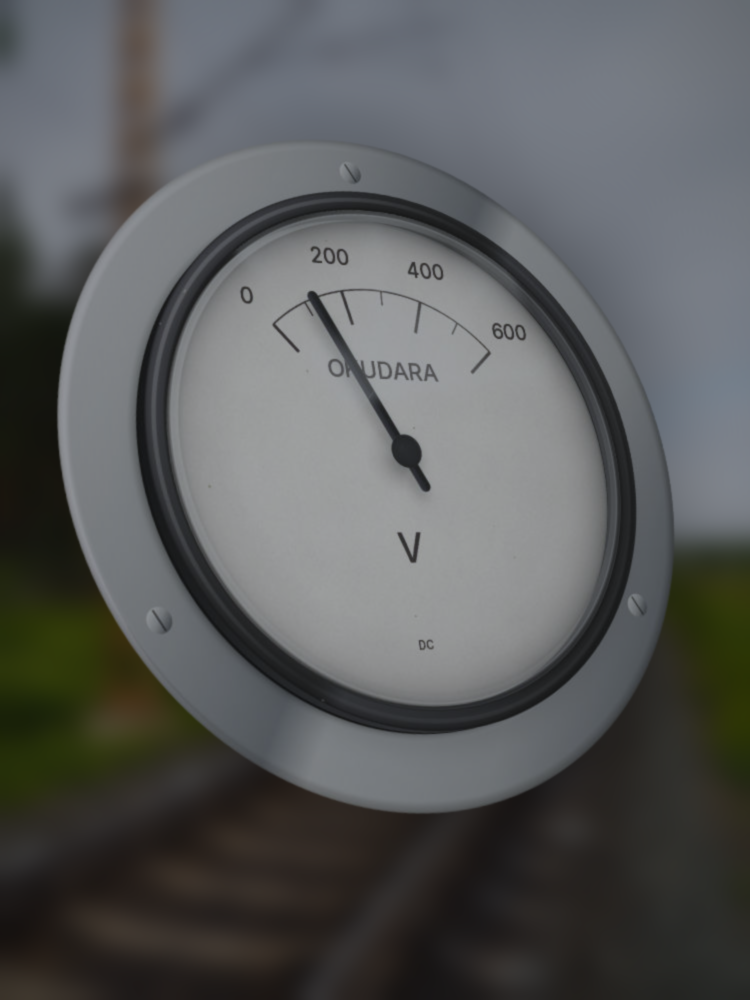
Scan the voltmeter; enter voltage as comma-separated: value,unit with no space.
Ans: 100,V
